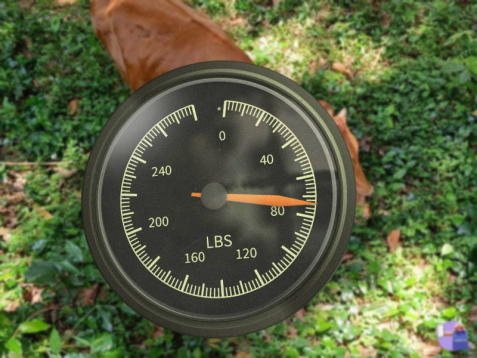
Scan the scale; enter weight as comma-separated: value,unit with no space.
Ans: 74,lb
